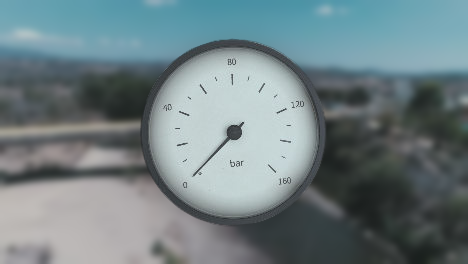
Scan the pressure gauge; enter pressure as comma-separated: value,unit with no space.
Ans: 0,bar
